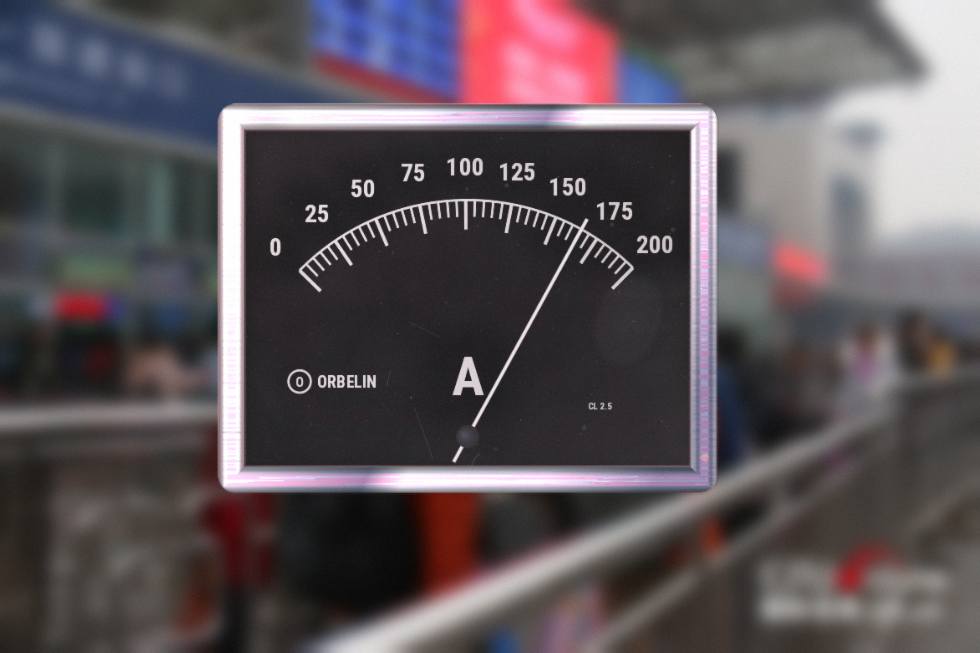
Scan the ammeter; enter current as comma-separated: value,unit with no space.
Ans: 165,A
